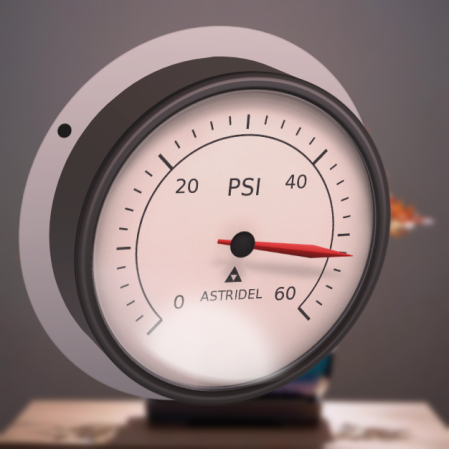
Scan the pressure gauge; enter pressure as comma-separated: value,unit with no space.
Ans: 52,psi
